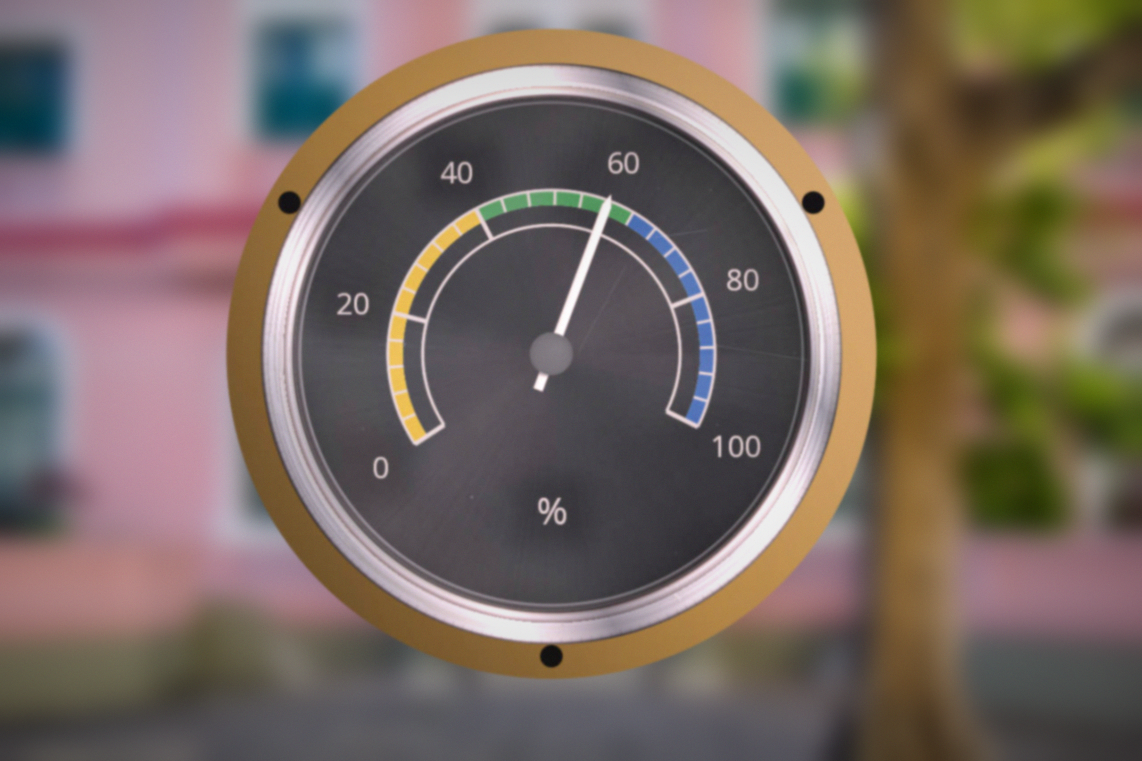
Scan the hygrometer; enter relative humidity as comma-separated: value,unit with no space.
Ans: 60,%
